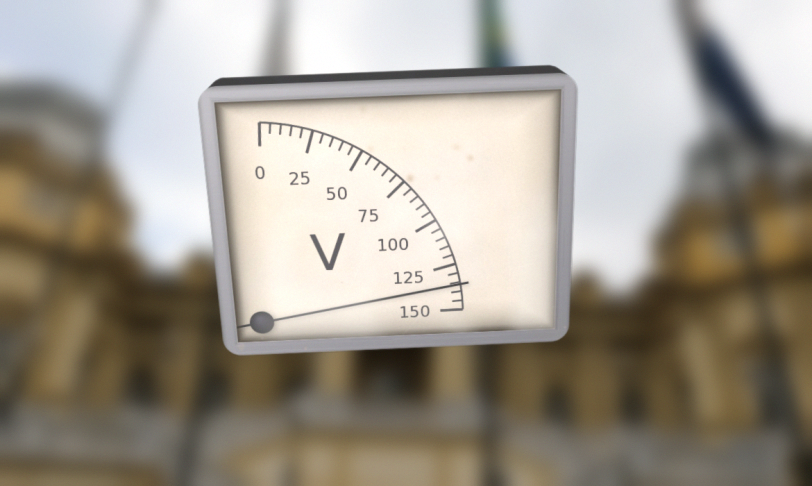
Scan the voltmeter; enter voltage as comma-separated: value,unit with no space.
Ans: 135,V
